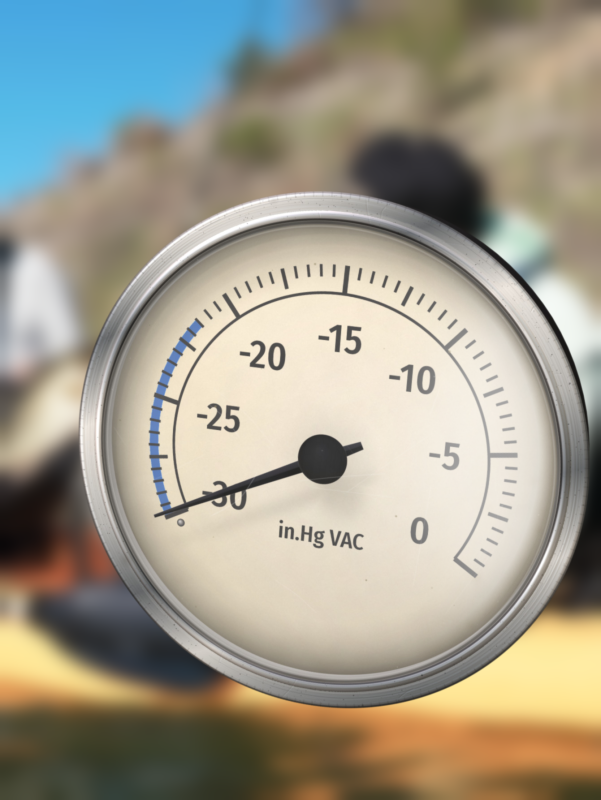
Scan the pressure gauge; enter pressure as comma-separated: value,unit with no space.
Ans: -29.75,inHg
